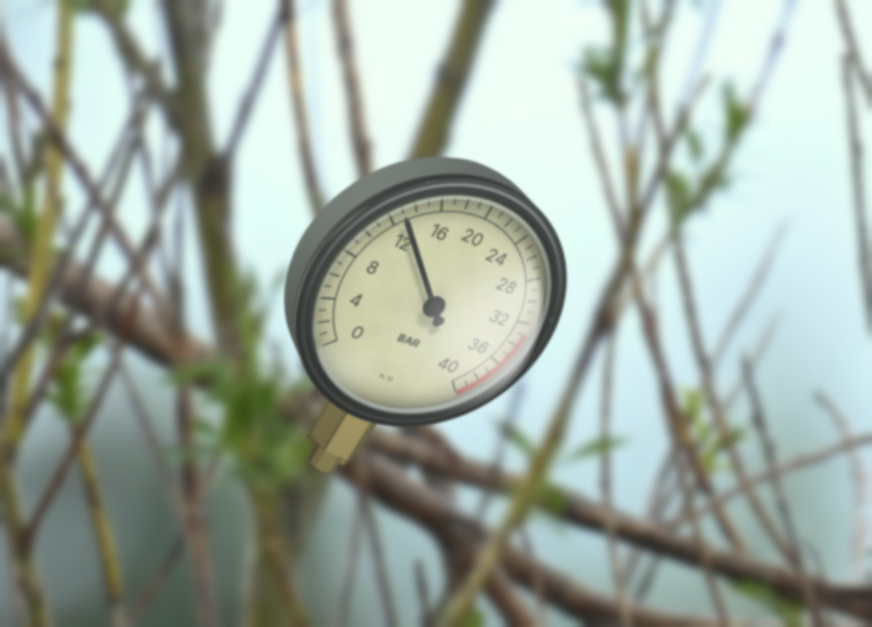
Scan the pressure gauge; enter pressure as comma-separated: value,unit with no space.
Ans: 13,bar
